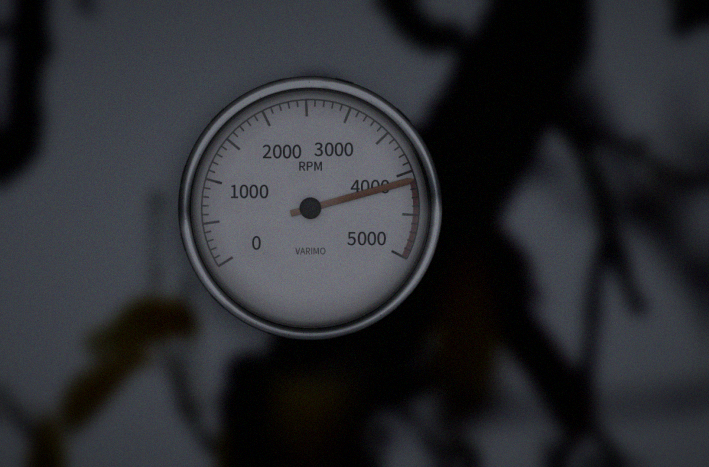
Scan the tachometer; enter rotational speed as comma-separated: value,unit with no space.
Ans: 4100,rpm
